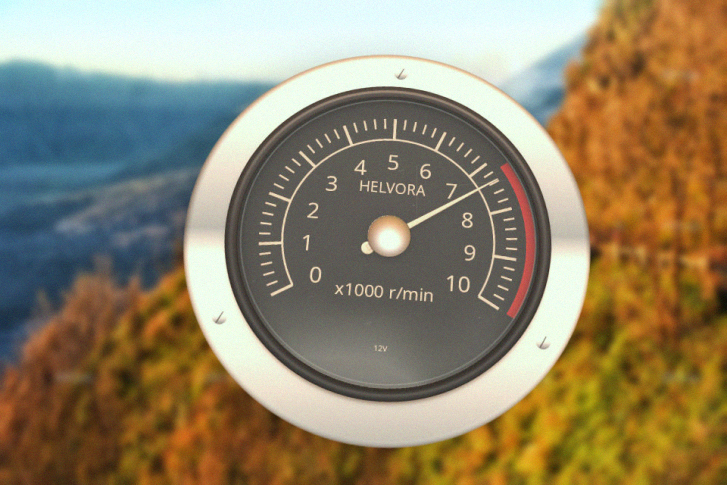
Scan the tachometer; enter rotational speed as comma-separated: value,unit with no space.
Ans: 7400,rpm
